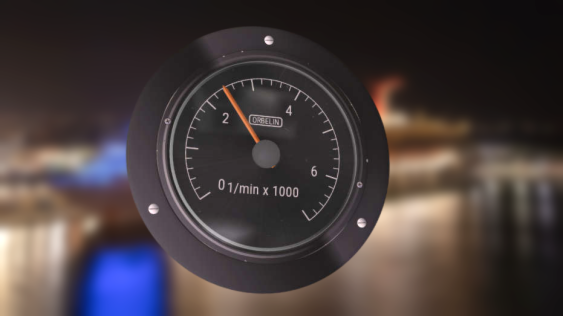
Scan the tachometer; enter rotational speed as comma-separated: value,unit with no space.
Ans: 2400,rpm
